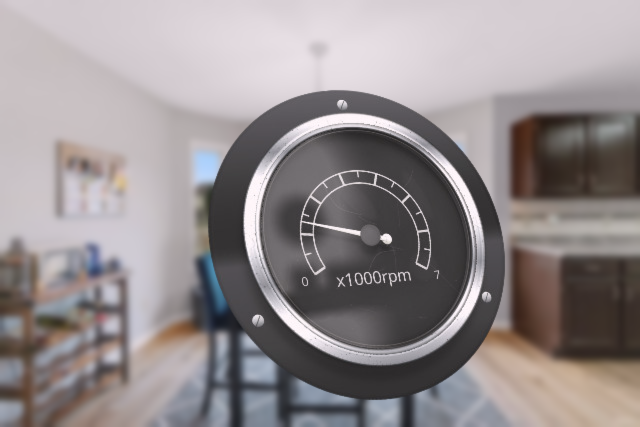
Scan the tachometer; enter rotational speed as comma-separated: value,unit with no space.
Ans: 1250,rpm
